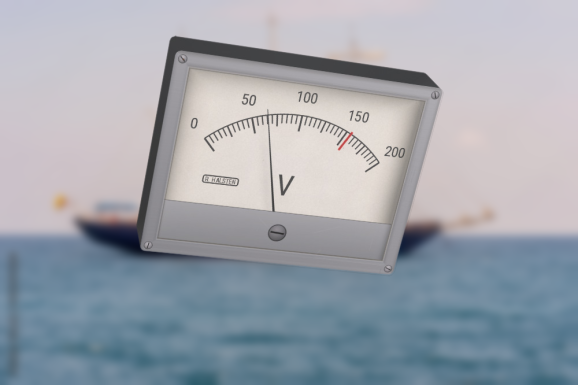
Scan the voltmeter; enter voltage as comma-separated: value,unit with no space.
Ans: 65,V
